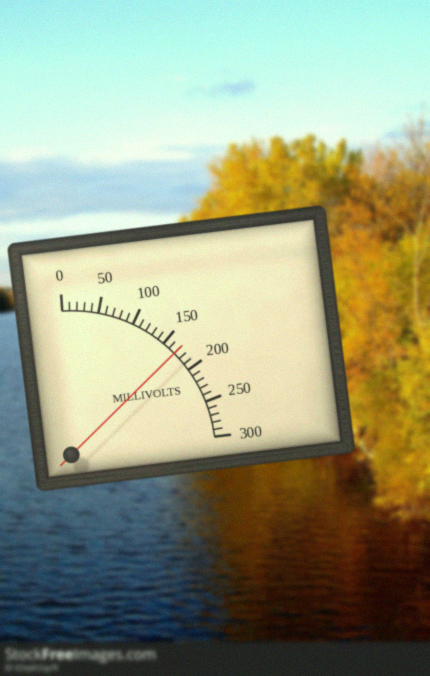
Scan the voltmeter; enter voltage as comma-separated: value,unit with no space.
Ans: 170,mV
